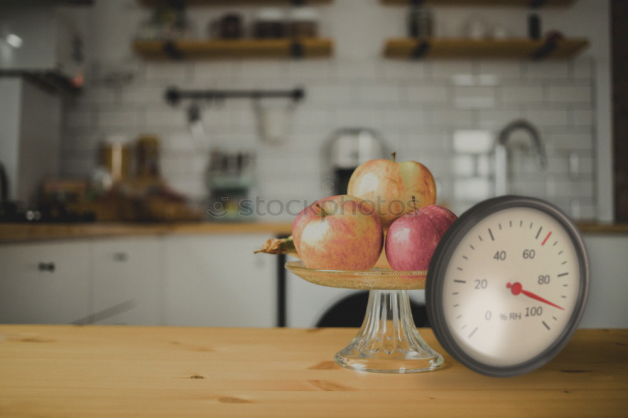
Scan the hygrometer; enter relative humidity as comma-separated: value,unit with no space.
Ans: 92,%
